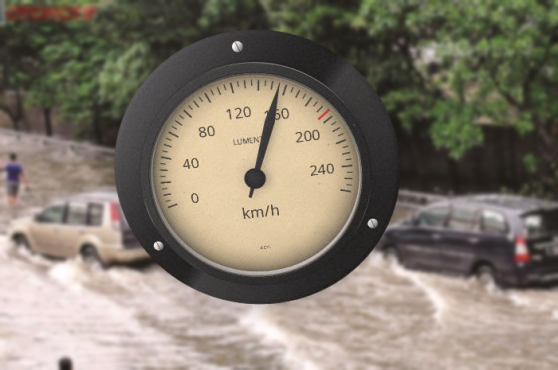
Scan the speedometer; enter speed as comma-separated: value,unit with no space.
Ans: 155,km/h
